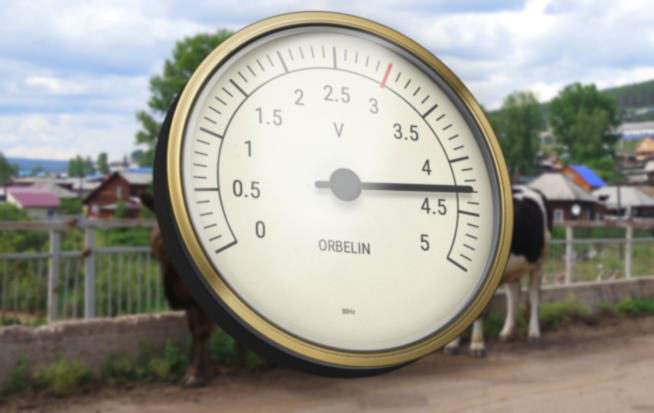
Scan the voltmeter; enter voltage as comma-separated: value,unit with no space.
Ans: 4.3,V
